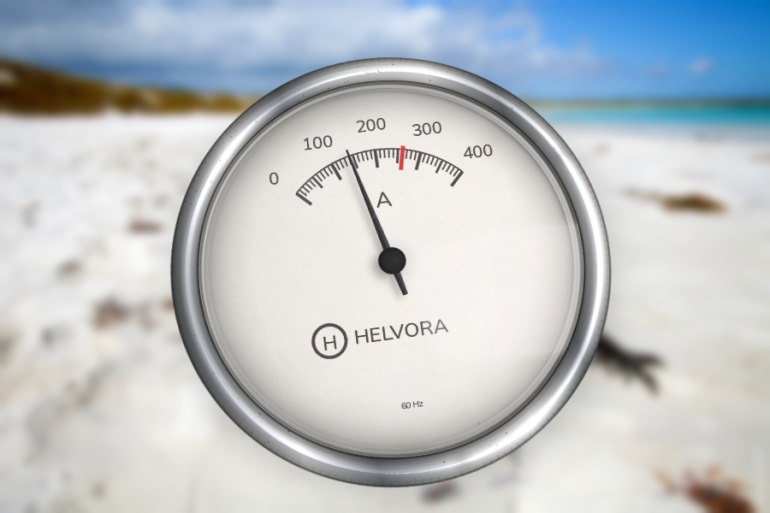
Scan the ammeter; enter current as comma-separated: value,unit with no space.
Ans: 140,A
